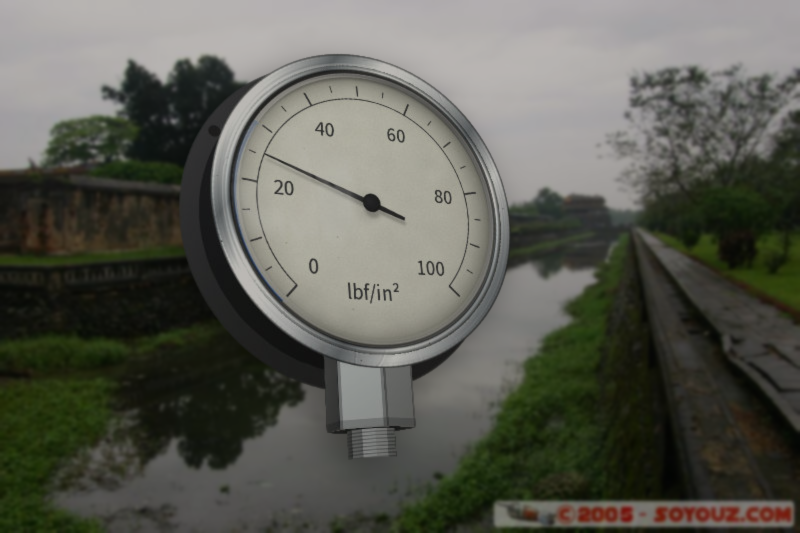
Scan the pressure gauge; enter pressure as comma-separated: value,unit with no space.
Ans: 25,psi
